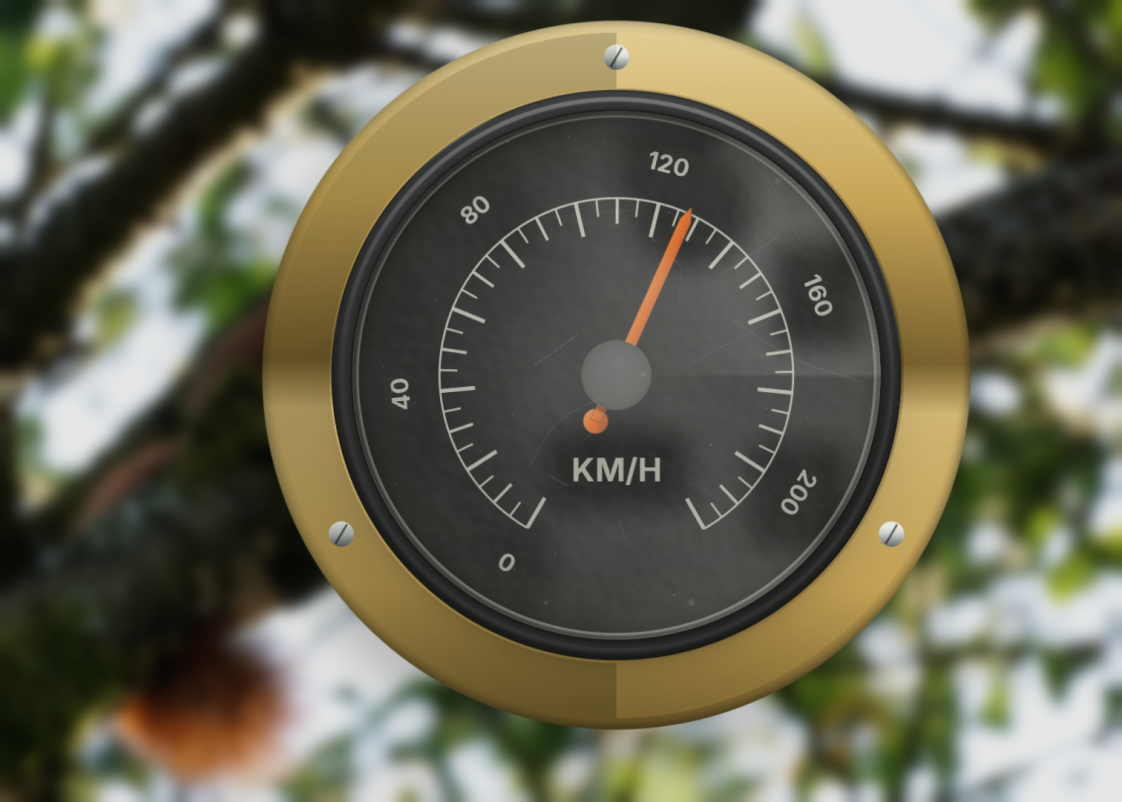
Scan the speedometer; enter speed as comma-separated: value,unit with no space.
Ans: 127.5,km/h
